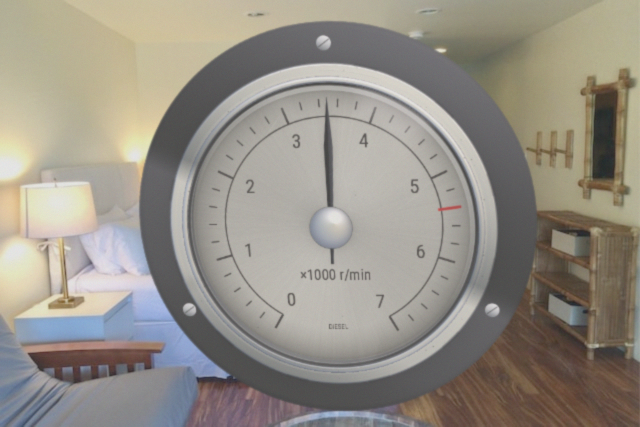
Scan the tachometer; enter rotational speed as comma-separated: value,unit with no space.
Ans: 3500,rpm
